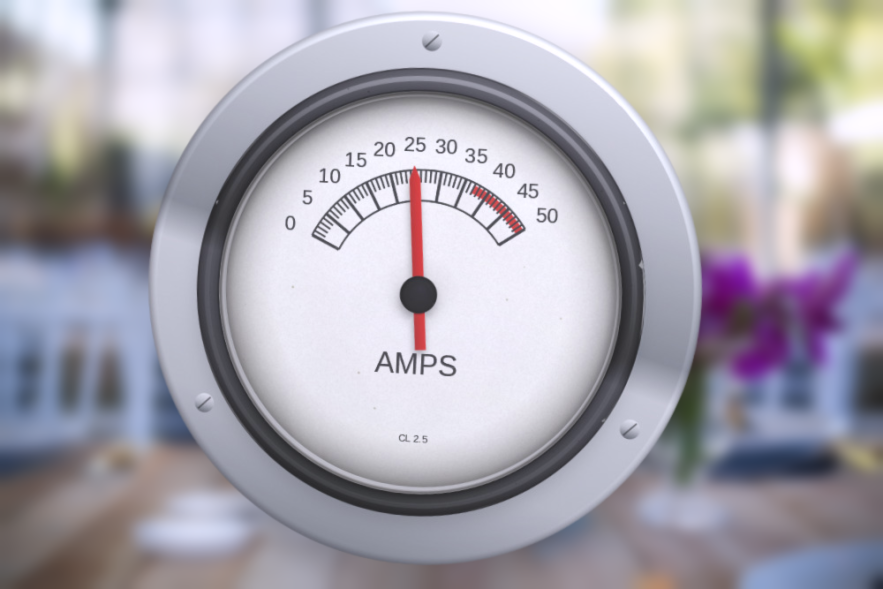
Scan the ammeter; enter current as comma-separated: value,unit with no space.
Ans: 25,A
